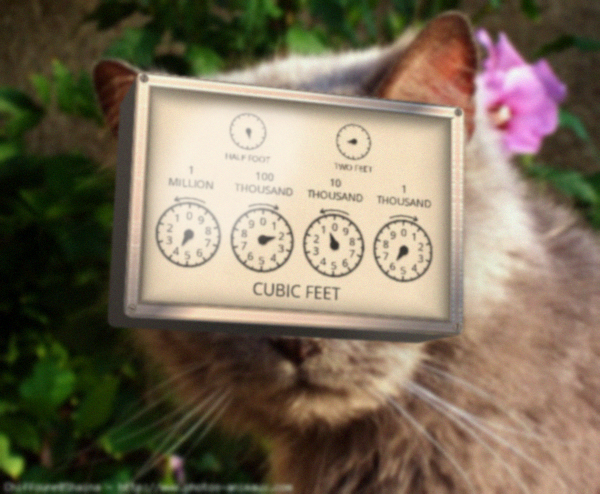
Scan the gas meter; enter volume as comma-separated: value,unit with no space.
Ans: 420600,ft³
